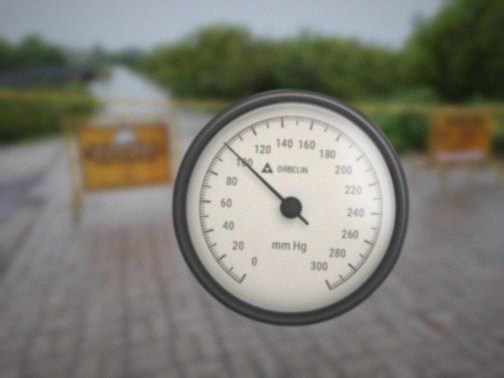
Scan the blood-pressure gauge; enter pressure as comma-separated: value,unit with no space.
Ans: 100,mmHg
